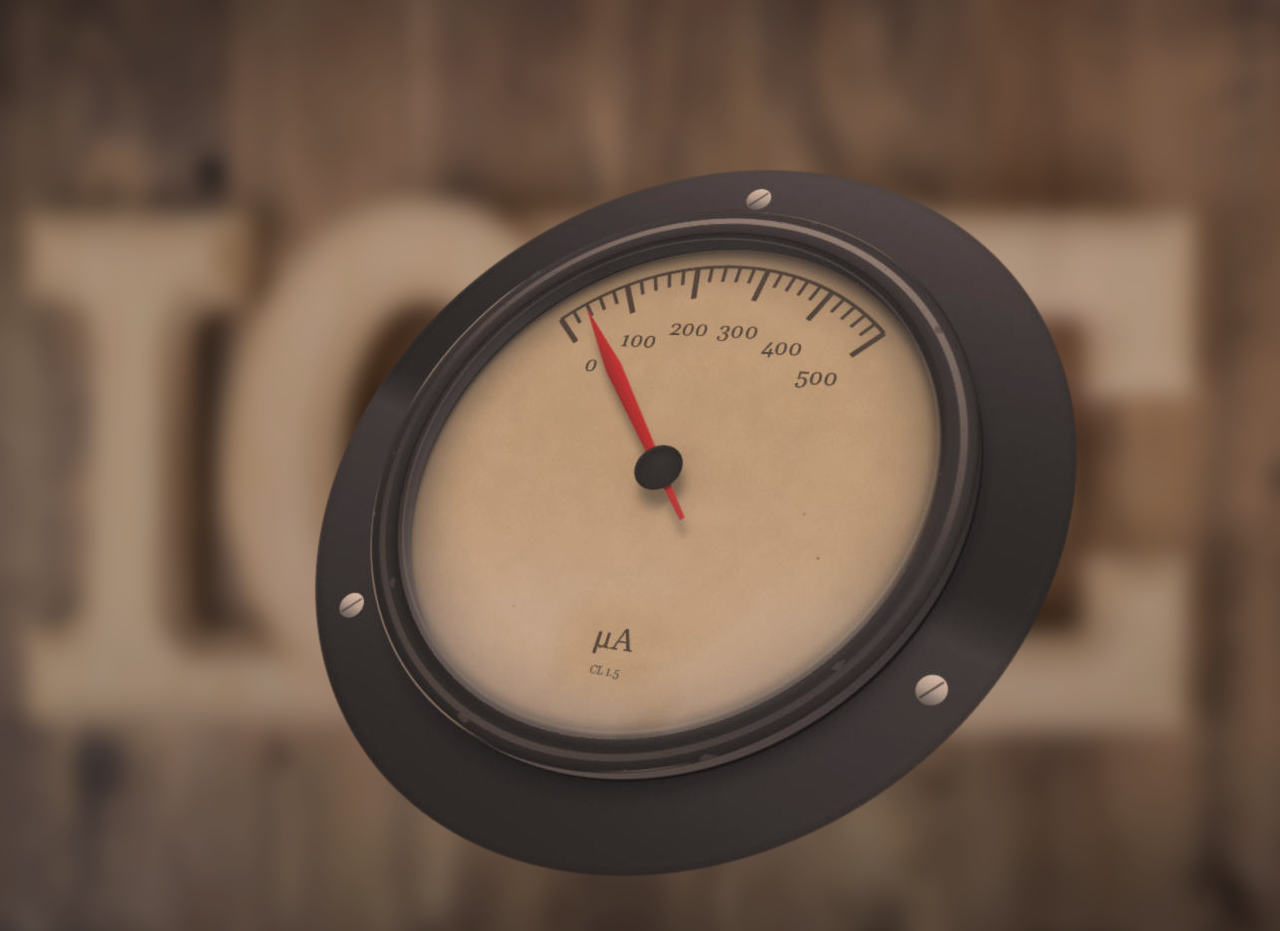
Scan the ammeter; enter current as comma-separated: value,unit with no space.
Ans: 40,µA
